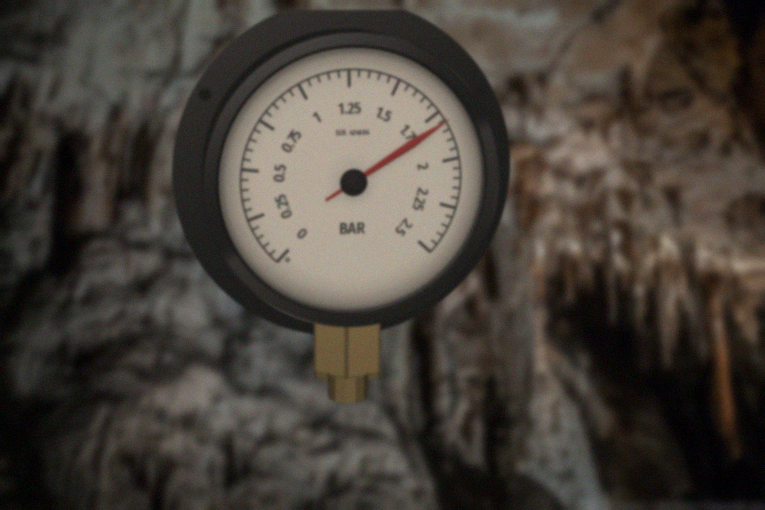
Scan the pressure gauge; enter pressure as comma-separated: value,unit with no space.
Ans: 1.8,bar
